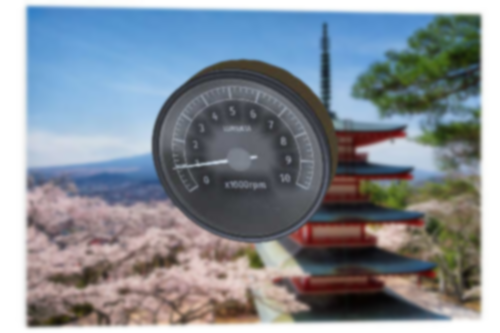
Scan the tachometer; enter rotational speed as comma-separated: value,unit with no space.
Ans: 1000,rpm
